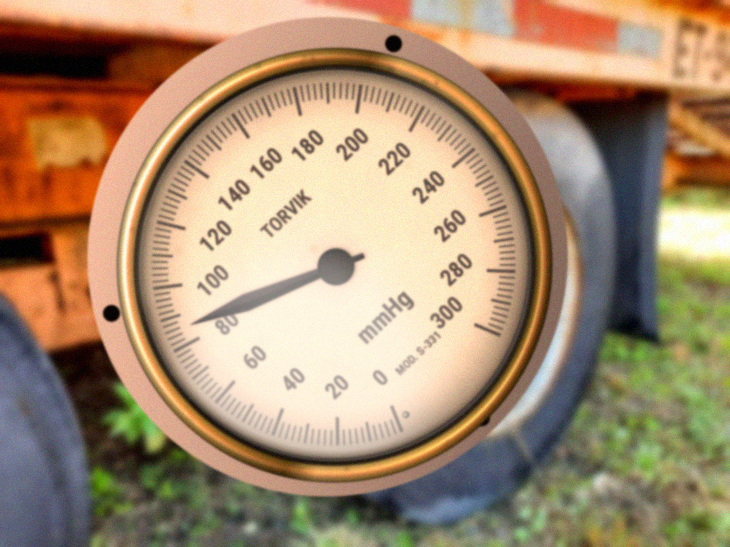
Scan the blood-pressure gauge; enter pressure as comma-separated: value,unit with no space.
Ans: 86,mmHg
